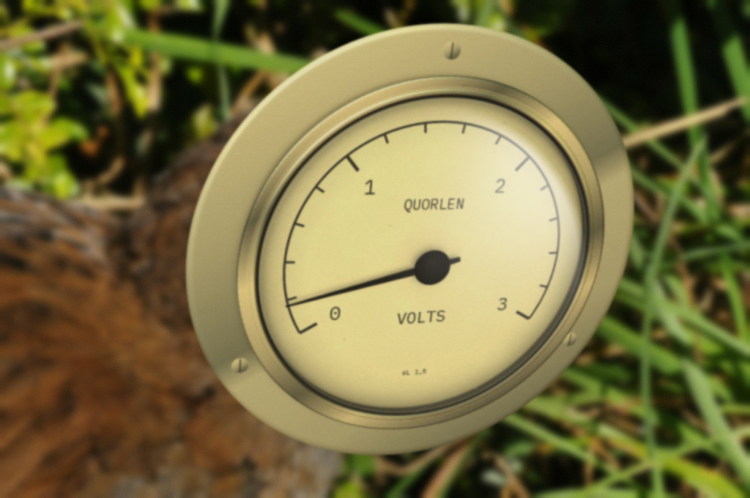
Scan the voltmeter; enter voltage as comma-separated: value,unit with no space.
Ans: 0.2,V
